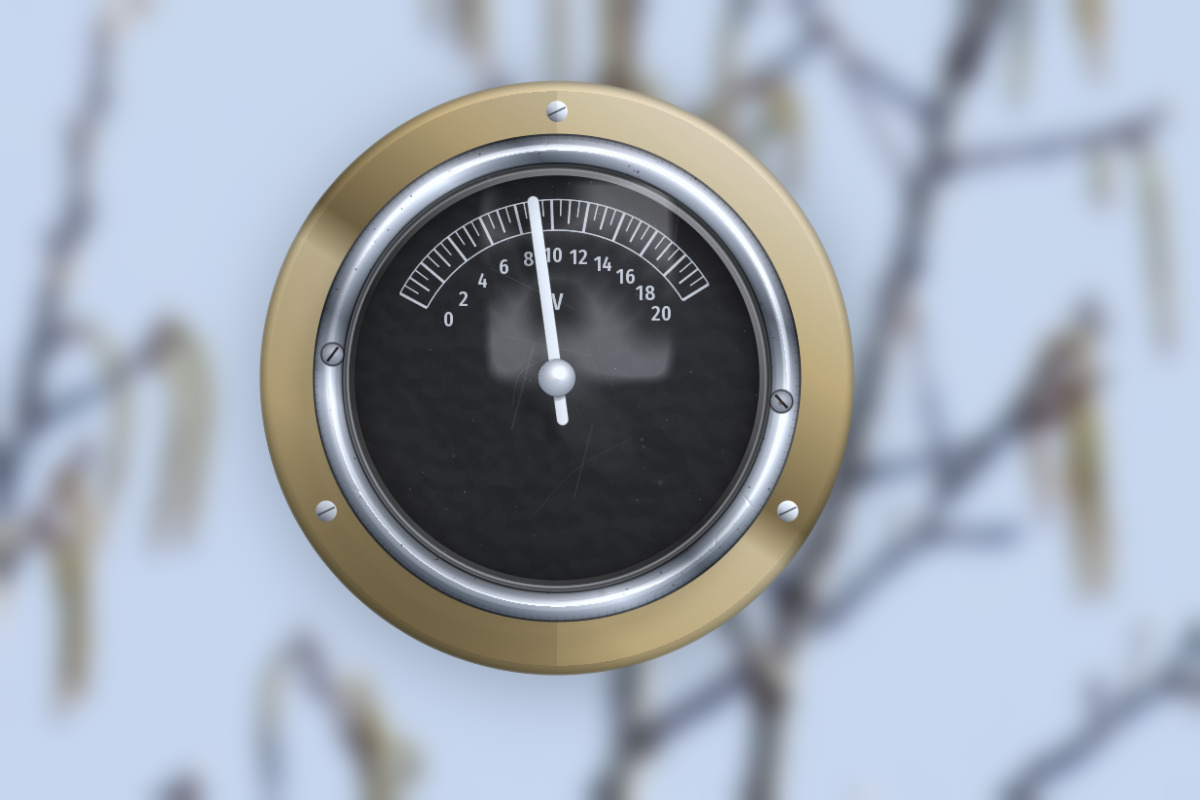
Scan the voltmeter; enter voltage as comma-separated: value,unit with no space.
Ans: 9,V
